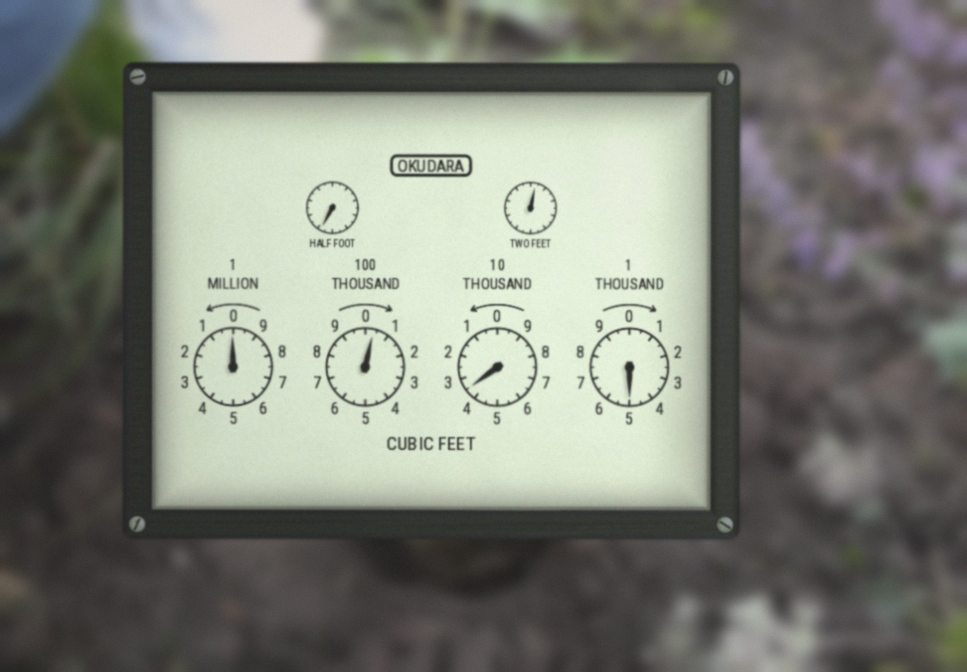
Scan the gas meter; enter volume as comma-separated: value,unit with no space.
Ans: 3500,ft³
